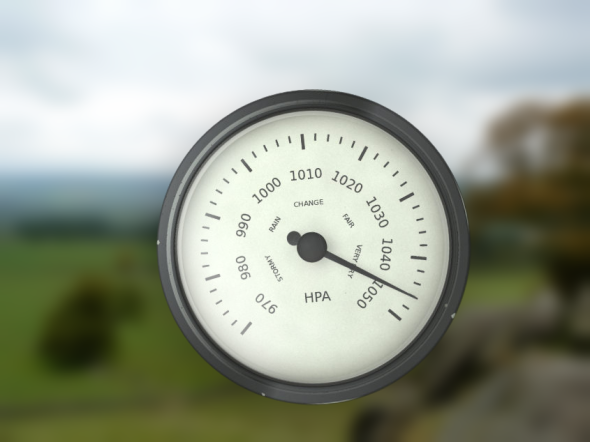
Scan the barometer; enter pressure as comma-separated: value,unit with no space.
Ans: 1046,hPa
